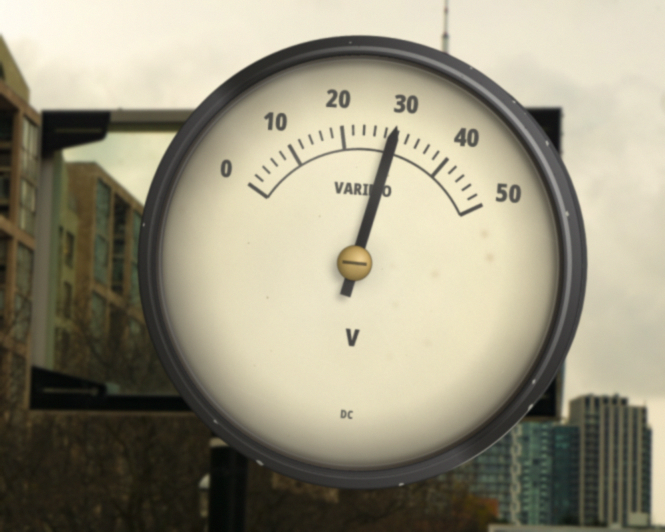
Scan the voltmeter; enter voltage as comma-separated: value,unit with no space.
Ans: 30,V
